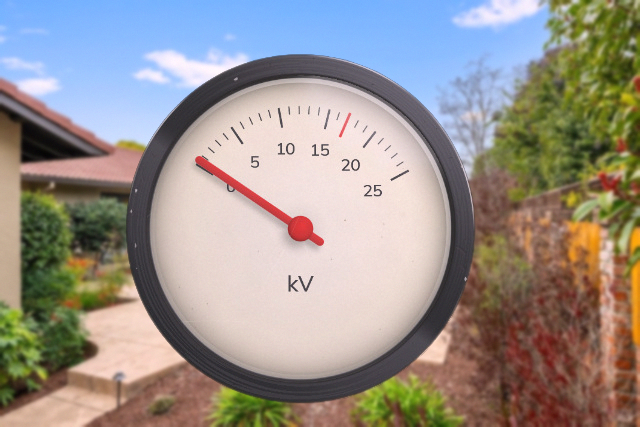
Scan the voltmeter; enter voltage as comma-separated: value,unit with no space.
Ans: 0.5,kV
